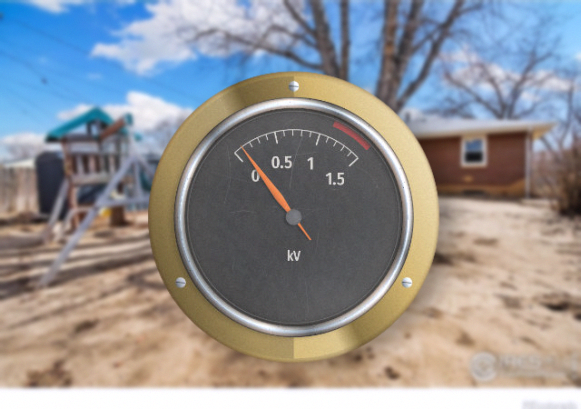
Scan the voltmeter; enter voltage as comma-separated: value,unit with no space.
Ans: 0.1,kV
